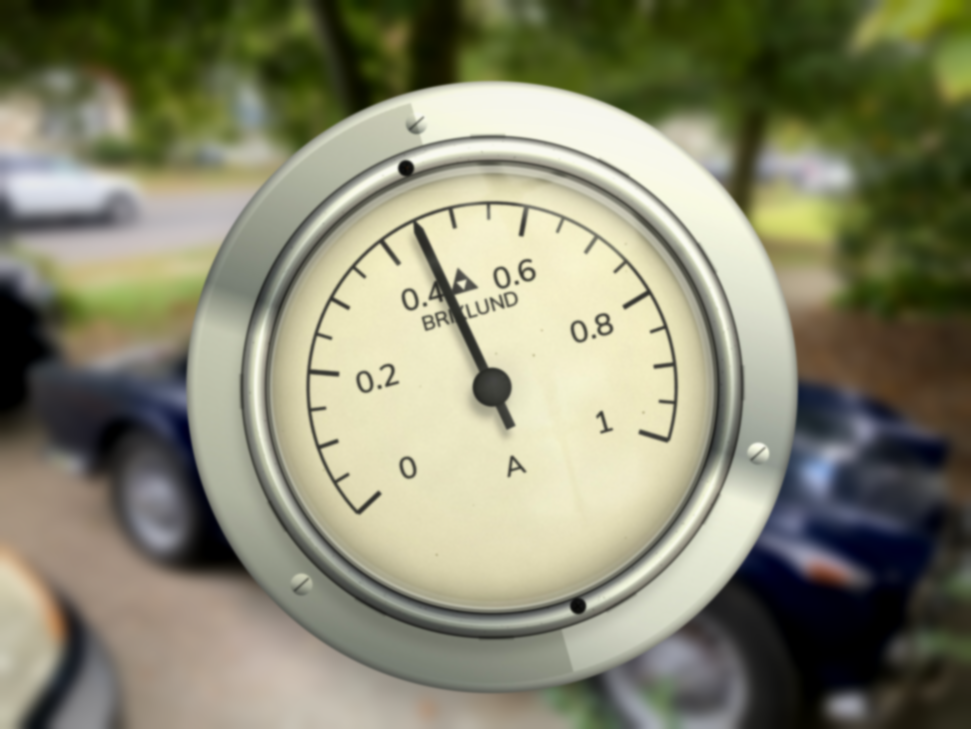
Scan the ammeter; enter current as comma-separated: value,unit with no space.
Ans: 0.45,A
